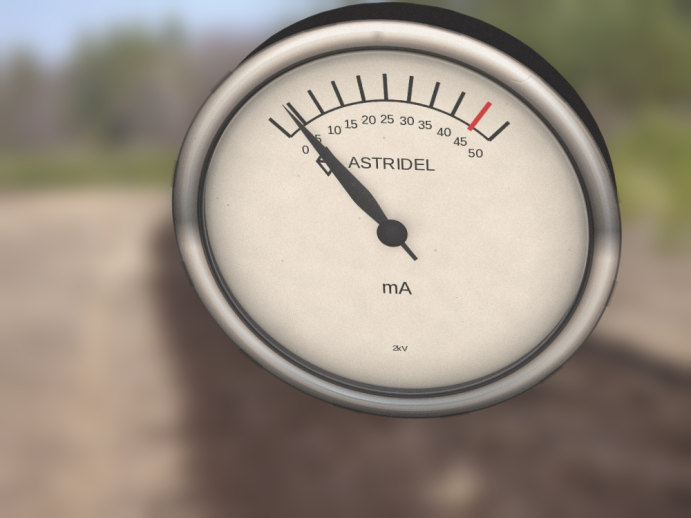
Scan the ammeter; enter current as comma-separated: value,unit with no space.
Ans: 5,mA
